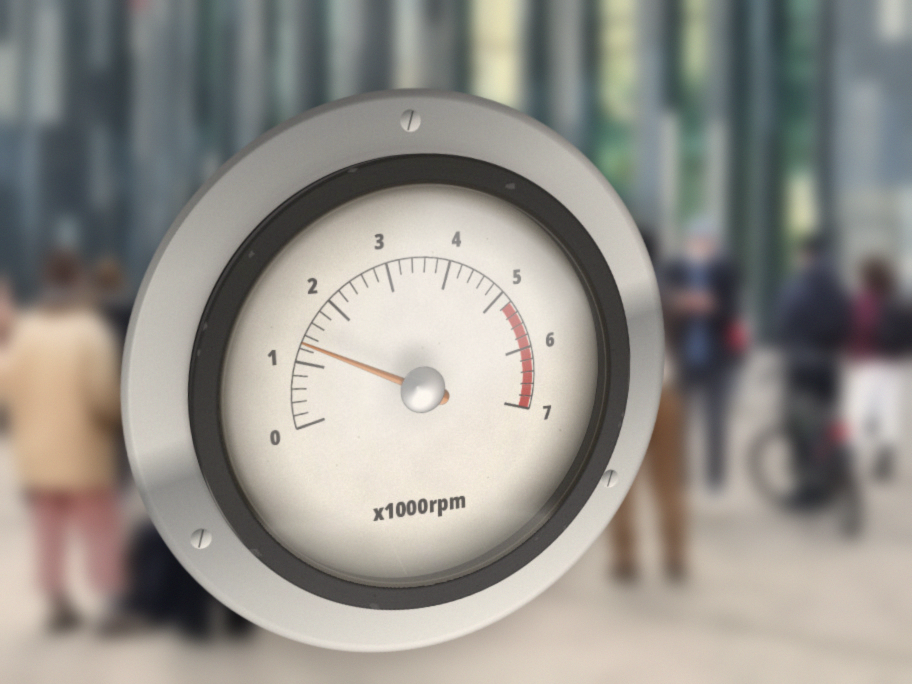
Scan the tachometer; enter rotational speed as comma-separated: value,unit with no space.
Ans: 1300,rpm
